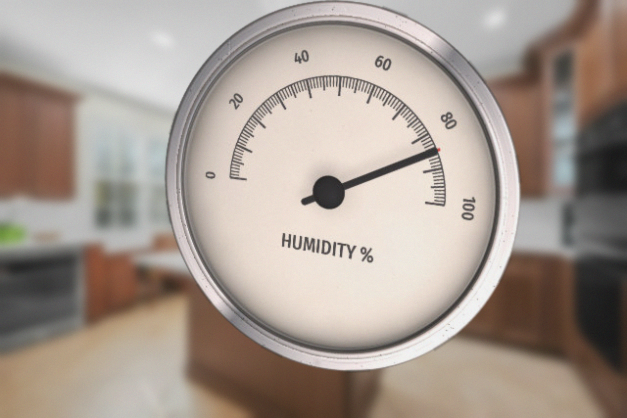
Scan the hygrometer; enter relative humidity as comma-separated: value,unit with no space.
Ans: 85,%
